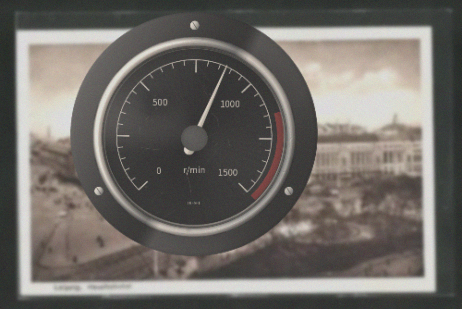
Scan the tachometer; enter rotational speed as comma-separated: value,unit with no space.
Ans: 875,rpm
